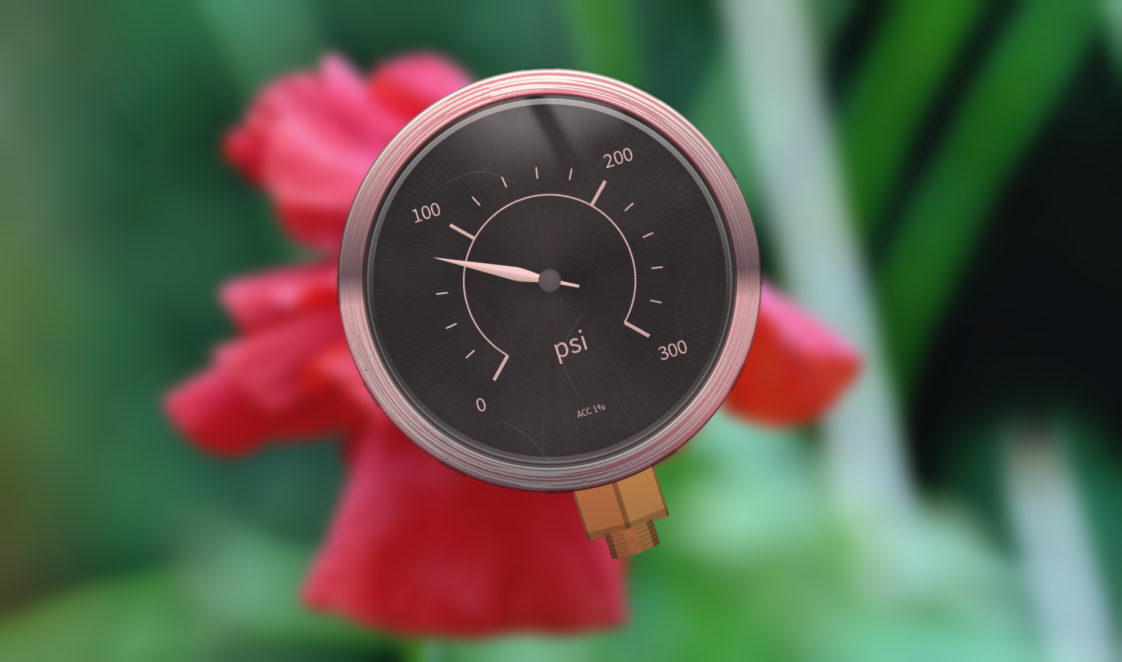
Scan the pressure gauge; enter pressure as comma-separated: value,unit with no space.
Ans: 80,psi
